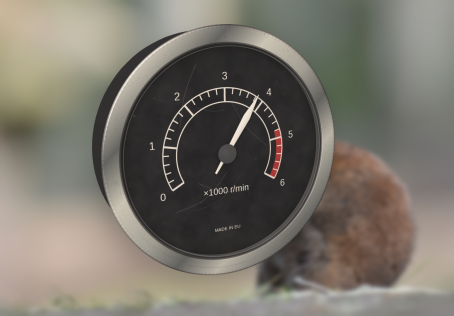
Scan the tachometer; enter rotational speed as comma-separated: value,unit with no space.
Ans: 3800,rpm
